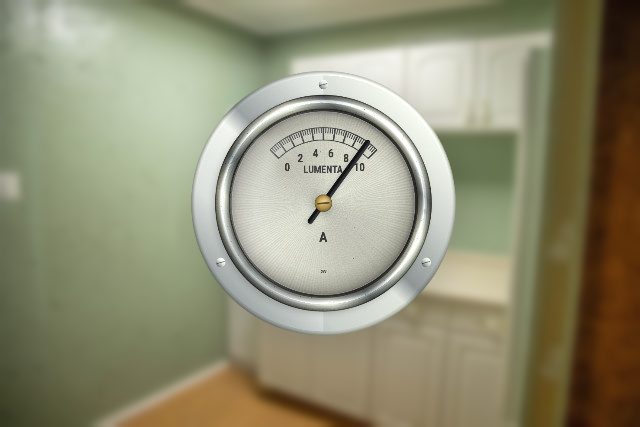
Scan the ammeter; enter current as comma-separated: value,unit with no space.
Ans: 9,A
